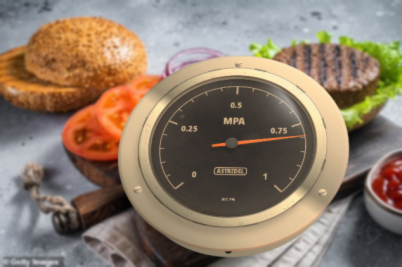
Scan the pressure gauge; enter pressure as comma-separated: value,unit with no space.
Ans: 0.8,MPa
